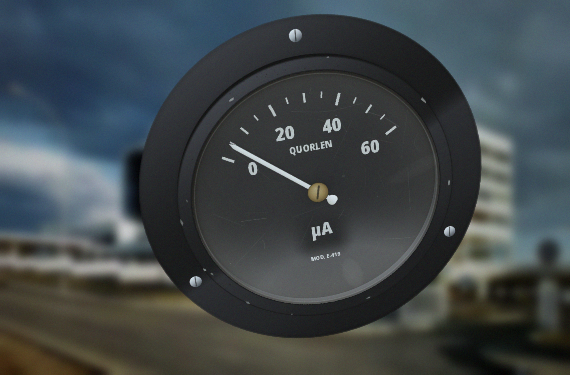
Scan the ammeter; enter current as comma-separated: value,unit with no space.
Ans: 5,µA
